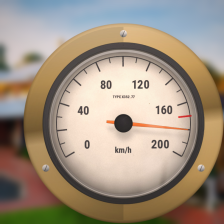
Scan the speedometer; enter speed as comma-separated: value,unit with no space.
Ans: 180,km/h
